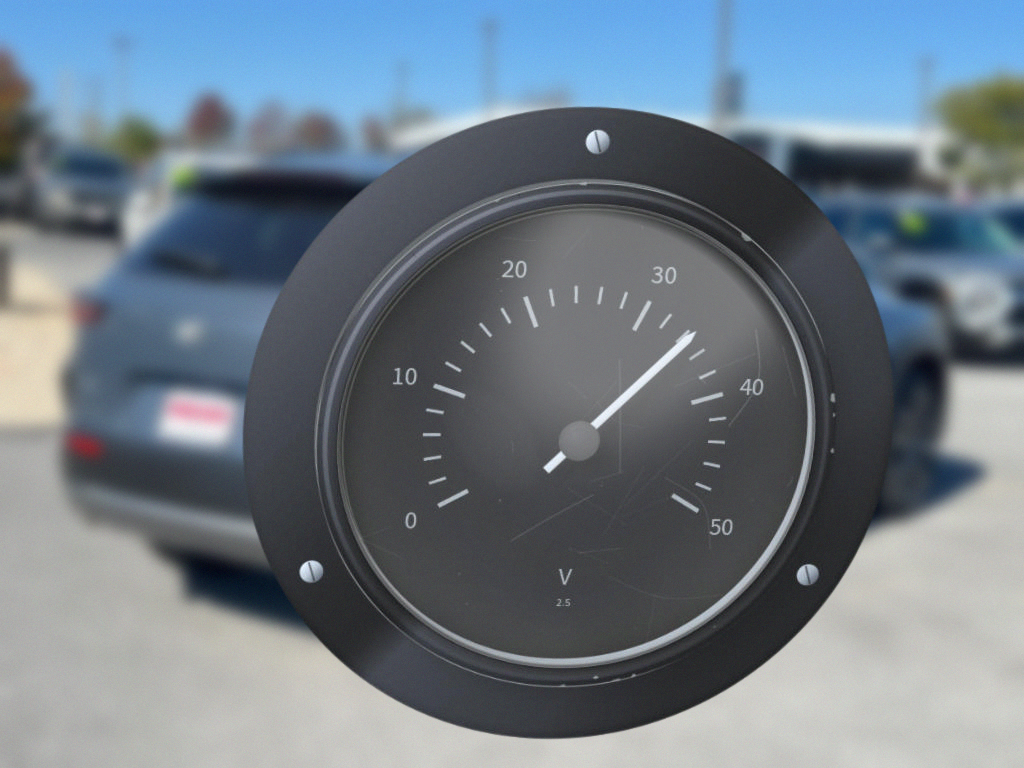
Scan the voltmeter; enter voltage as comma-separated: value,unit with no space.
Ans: 34,V
